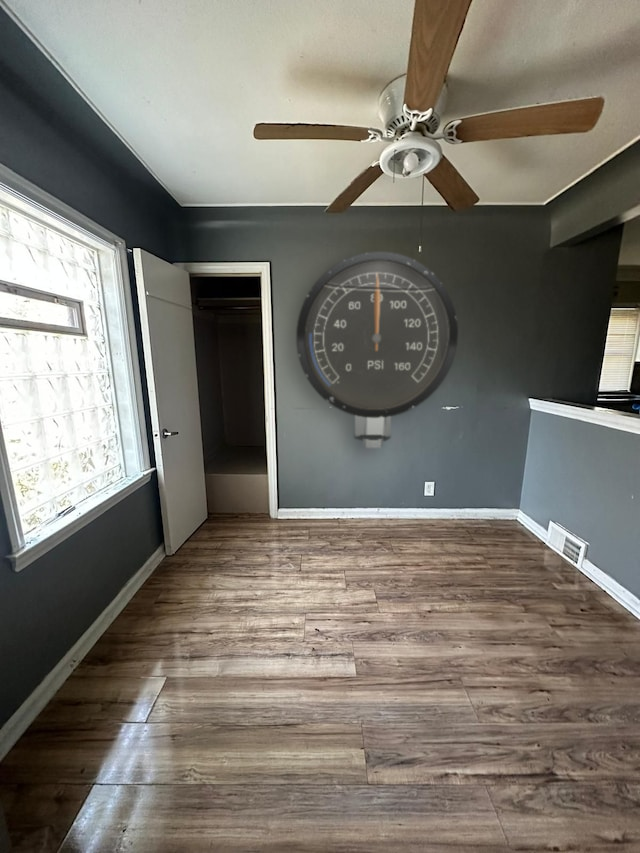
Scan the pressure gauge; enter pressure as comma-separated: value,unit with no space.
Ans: 80,psi
